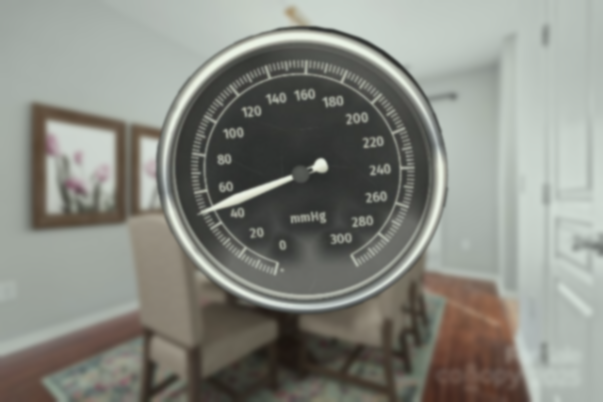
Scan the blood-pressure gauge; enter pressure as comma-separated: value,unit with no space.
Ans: 50,mmHg
